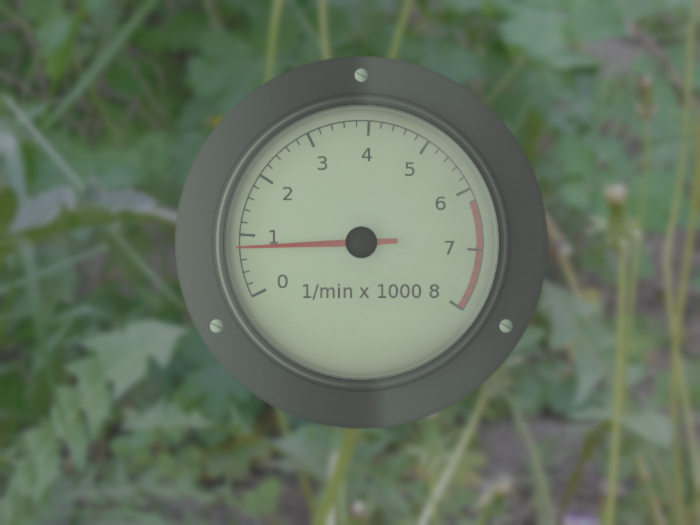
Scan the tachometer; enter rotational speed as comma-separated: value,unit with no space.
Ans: 800,rpm
